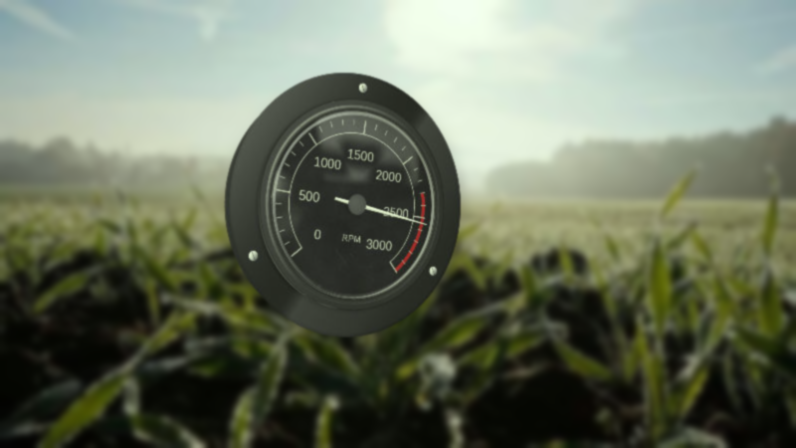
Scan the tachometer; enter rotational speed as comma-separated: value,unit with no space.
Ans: 2550,rpm
